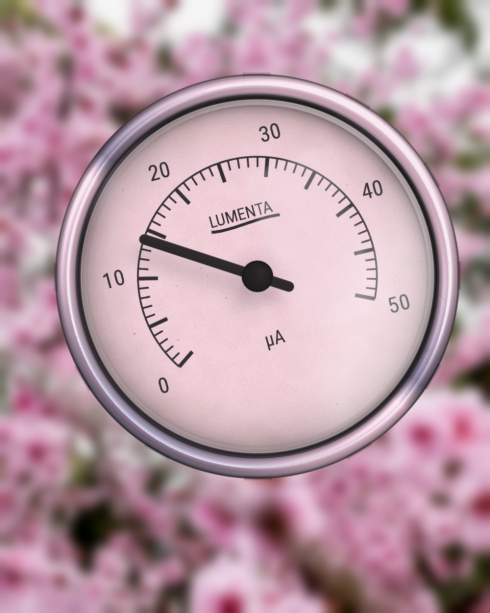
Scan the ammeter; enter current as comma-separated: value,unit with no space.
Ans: 14,µA
